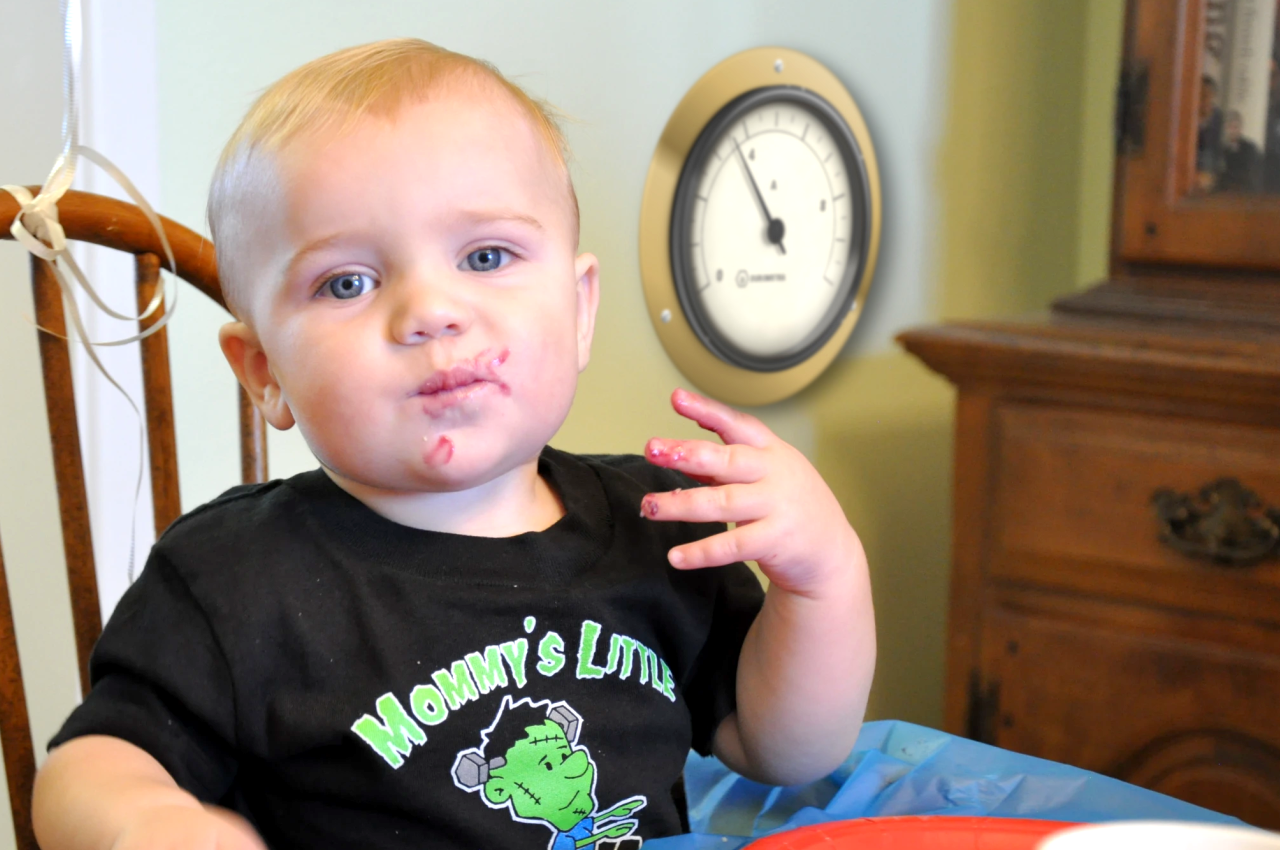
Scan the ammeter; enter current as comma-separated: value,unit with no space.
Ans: 3.5,A
